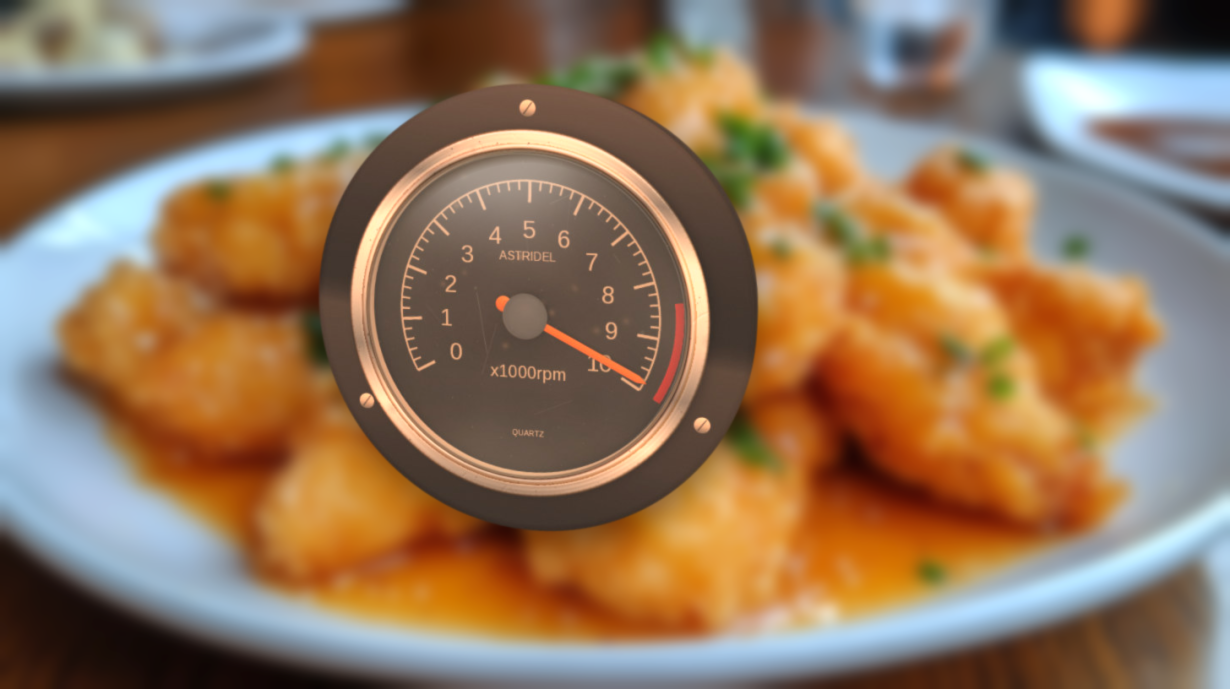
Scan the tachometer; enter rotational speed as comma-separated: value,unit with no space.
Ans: 9800,rpm
